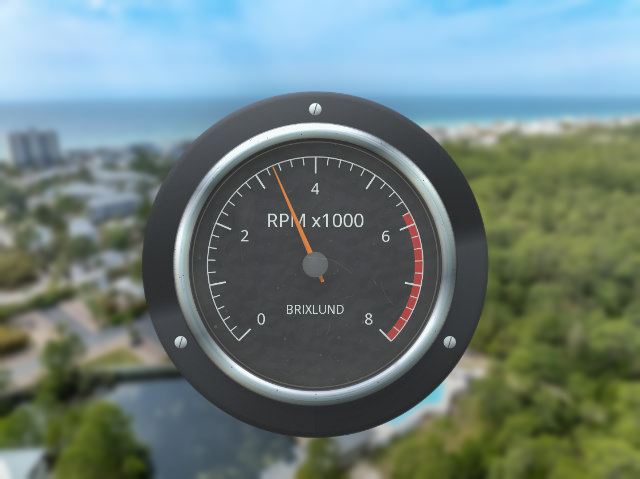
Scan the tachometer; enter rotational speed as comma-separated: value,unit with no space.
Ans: 3300,rpm
